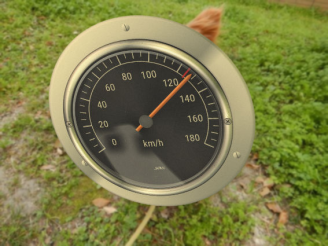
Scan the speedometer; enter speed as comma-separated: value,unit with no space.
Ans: 127.5,km/h
